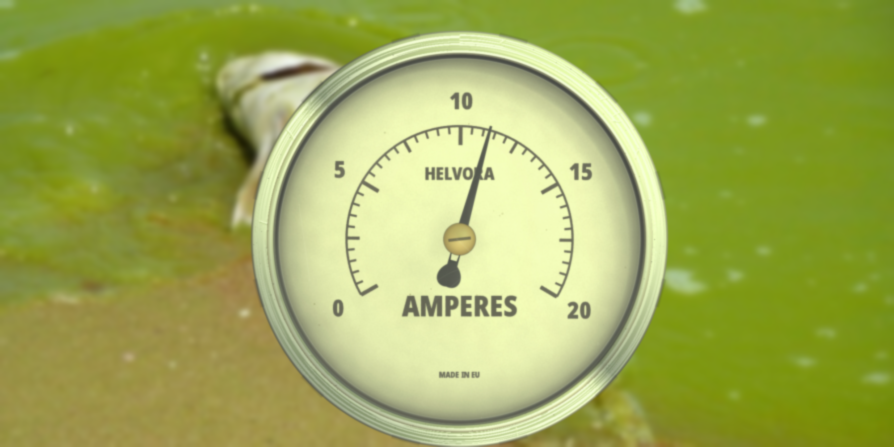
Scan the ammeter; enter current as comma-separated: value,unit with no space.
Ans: 11.25,A
